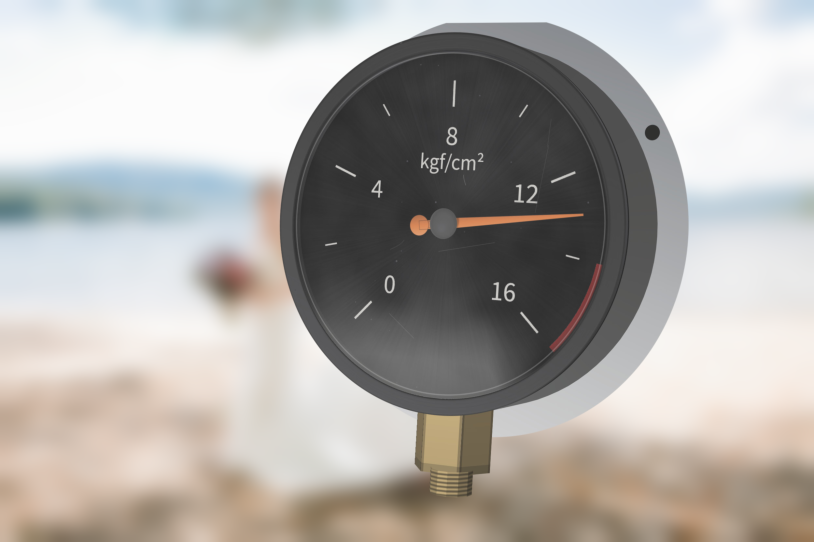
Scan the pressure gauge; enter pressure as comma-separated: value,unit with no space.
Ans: 13,kg/cm²
